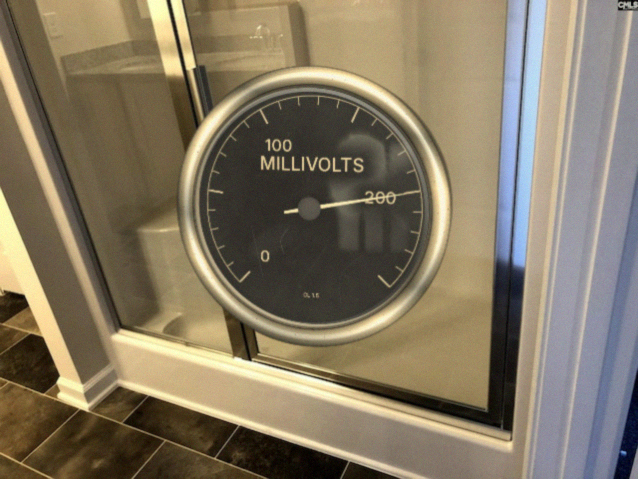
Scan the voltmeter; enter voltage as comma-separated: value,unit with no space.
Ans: 200,mV
